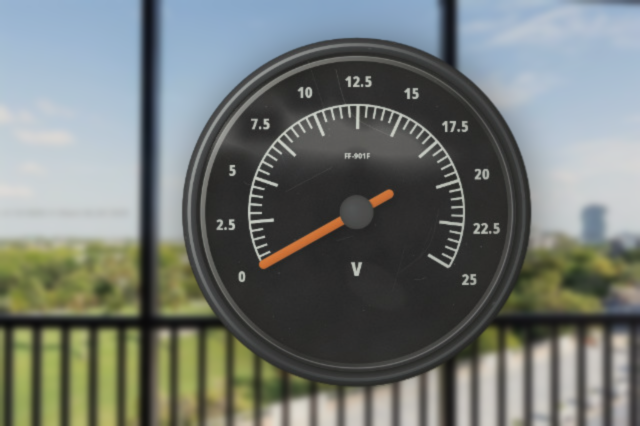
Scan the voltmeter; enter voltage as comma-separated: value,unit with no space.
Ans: 0,V
